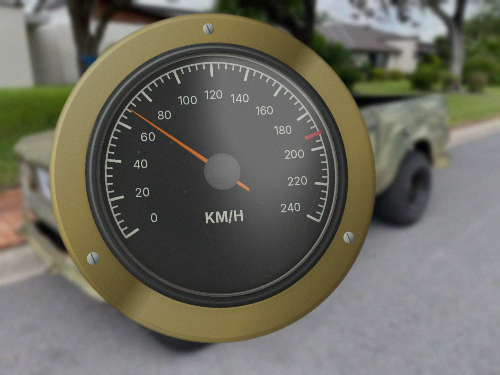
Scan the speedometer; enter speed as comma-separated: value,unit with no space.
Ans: 68,km/h
